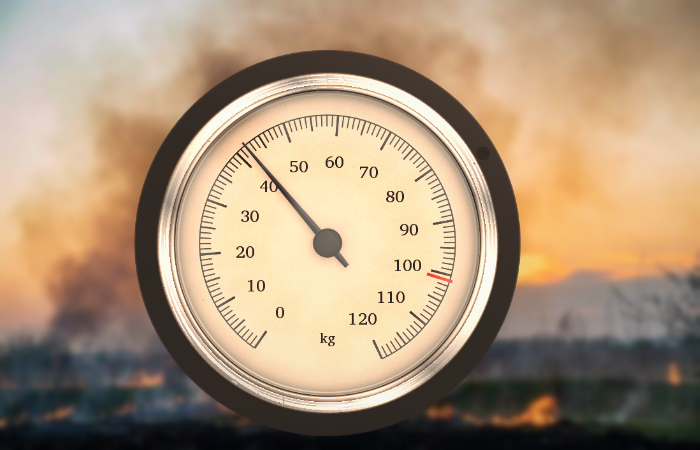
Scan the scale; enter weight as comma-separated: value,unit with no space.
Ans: 42,kg
